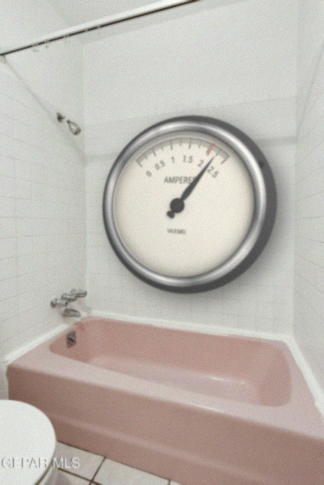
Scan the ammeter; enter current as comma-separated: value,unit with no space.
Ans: 2.25,A
